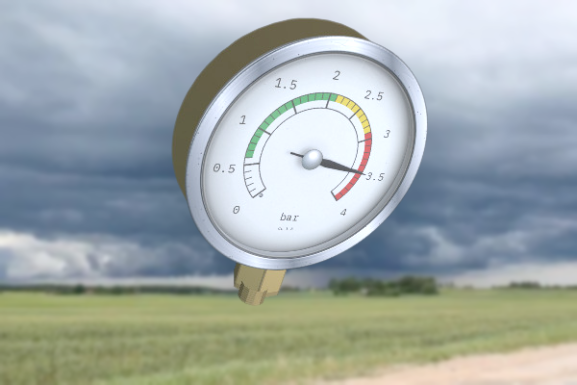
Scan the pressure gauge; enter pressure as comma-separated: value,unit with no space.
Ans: 3.5,bar
